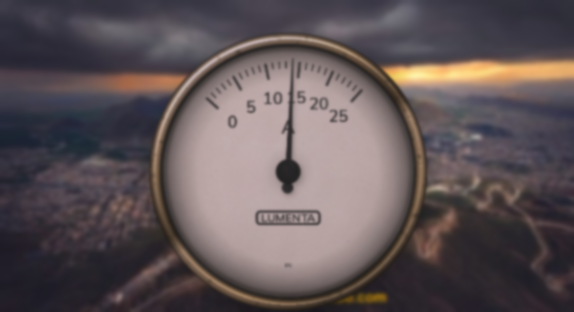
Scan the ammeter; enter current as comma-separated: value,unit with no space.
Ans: 14,A
